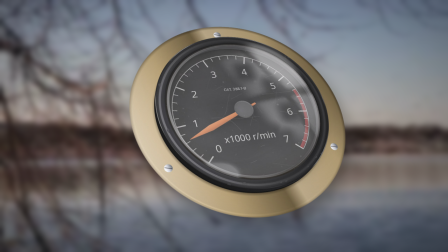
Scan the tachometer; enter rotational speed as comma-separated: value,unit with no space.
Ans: 600,rpm
